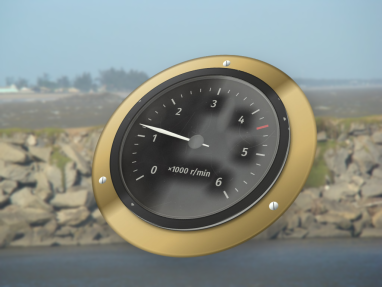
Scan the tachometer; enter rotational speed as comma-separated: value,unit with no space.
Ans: 1200,rpm
